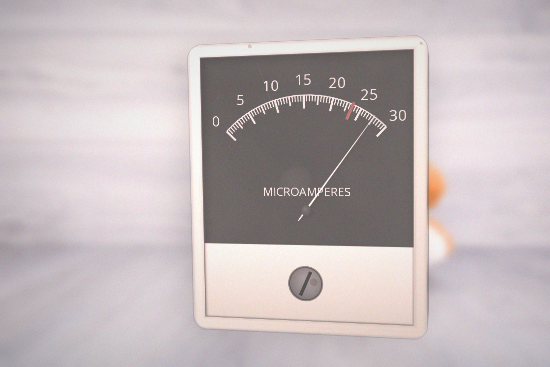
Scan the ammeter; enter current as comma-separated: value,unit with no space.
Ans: 27.5,µA
